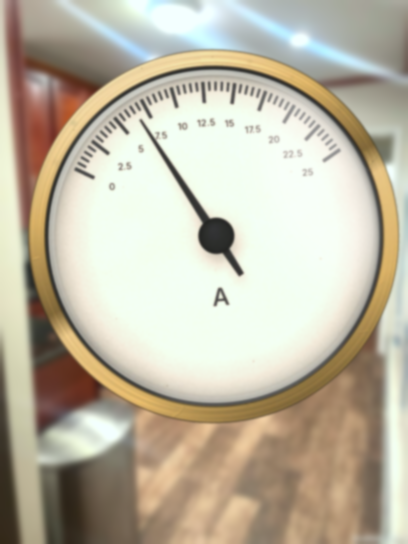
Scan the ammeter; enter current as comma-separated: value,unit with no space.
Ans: 6.5,A
